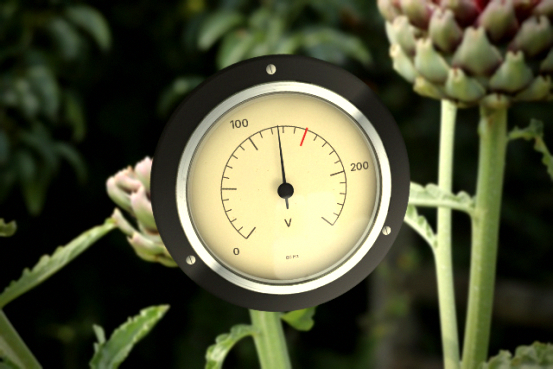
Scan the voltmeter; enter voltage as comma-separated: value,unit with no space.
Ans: 125,V
